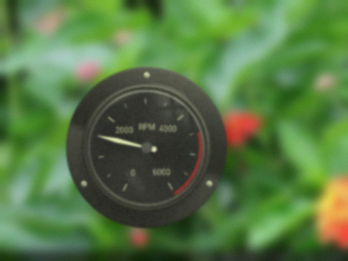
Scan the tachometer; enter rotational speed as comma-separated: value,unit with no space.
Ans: 1500,rpm
